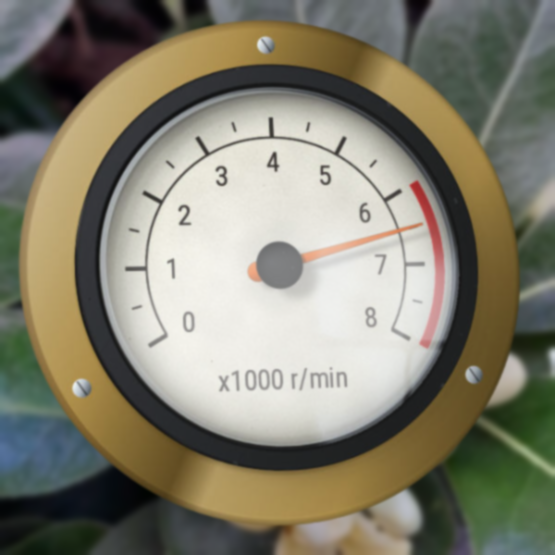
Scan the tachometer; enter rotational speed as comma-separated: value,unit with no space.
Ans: 6500,rpm
